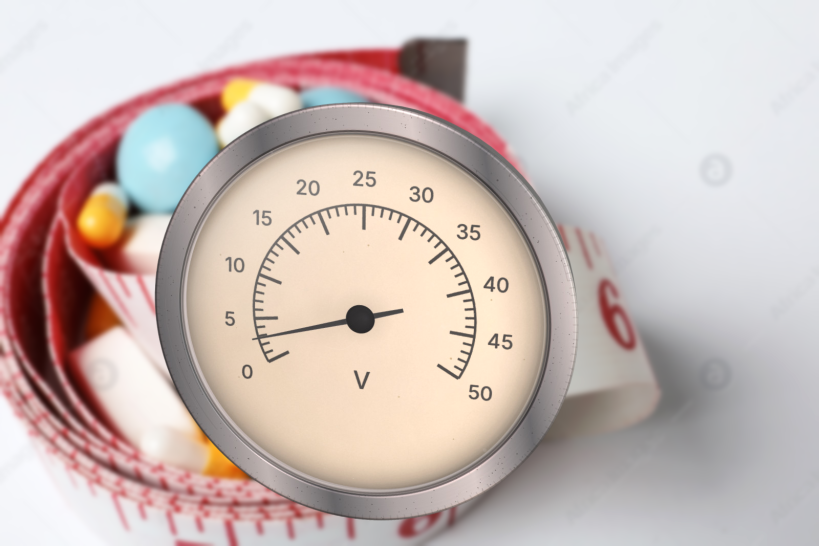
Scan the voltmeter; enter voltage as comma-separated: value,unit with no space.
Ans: 3,V
